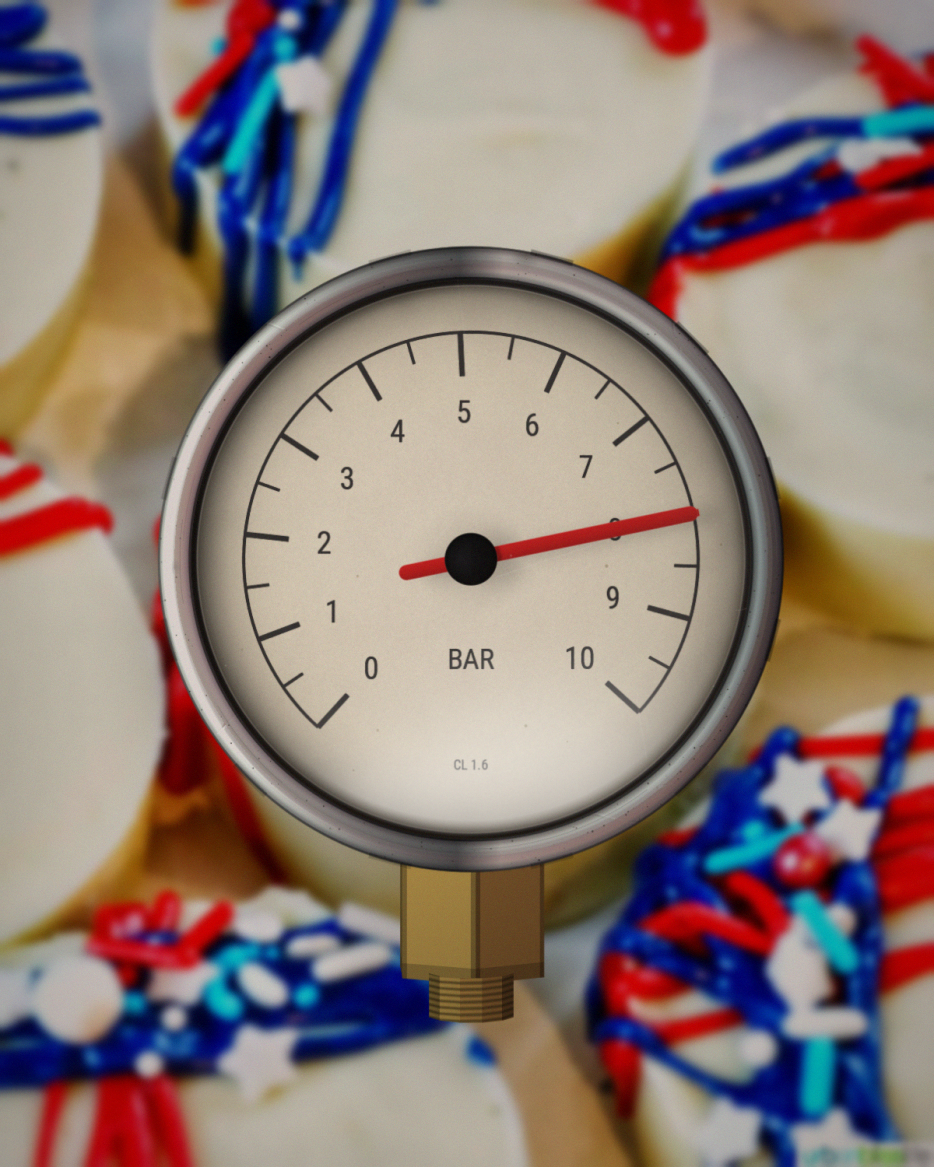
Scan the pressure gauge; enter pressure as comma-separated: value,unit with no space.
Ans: 8,bar
